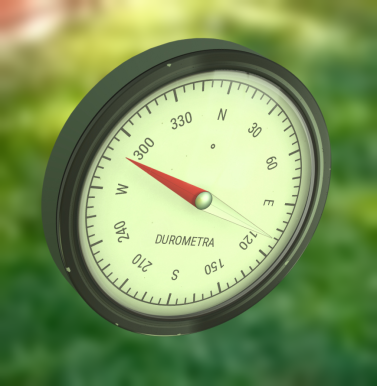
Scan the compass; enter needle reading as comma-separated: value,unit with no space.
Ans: 290,°
